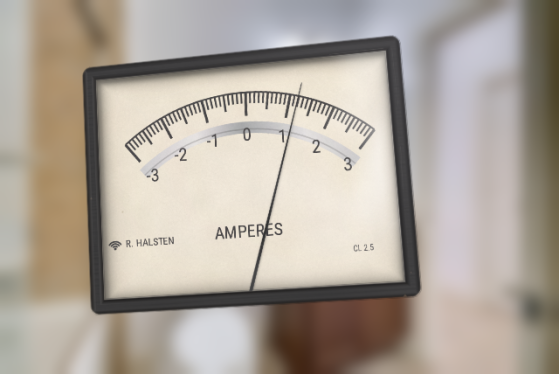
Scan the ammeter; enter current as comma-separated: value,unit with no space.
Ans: 1.2,A
